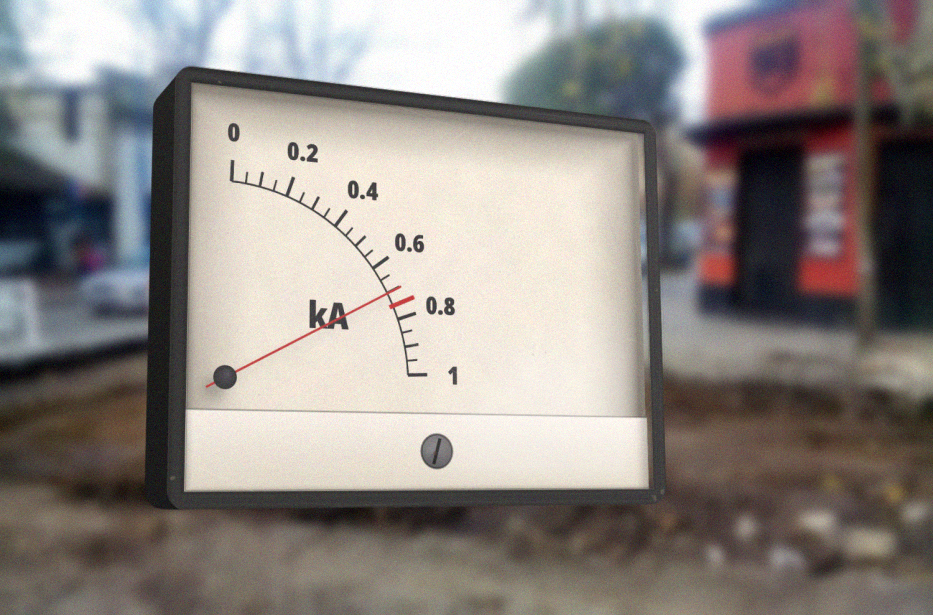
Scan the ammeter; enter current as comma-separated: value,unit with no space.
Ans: 0.7,kA
